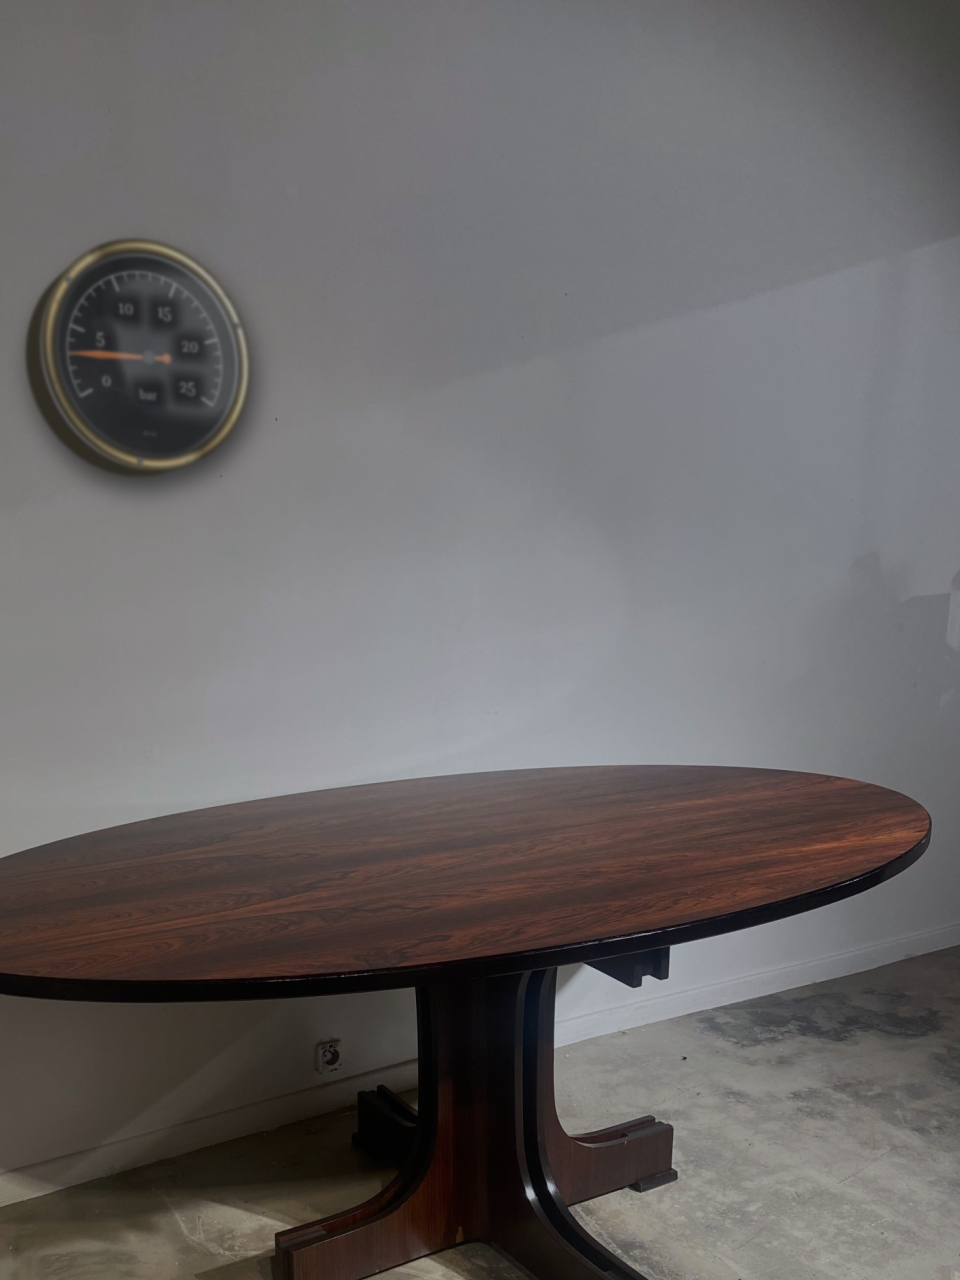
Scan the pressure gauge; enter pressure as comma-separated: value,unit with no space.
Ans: 3,bar
